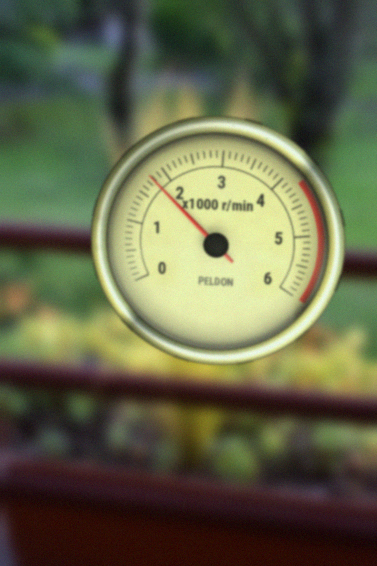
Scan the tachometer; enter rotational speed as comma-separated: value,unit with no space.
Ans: 1800,rpm
